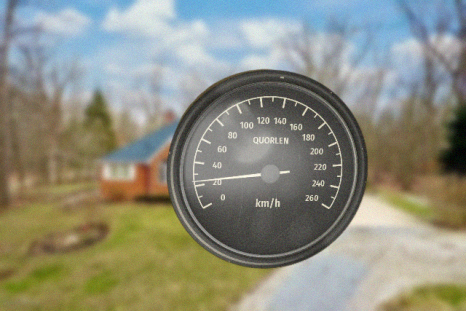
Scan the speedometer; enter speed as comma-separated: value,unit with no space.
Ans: 25,km/h
